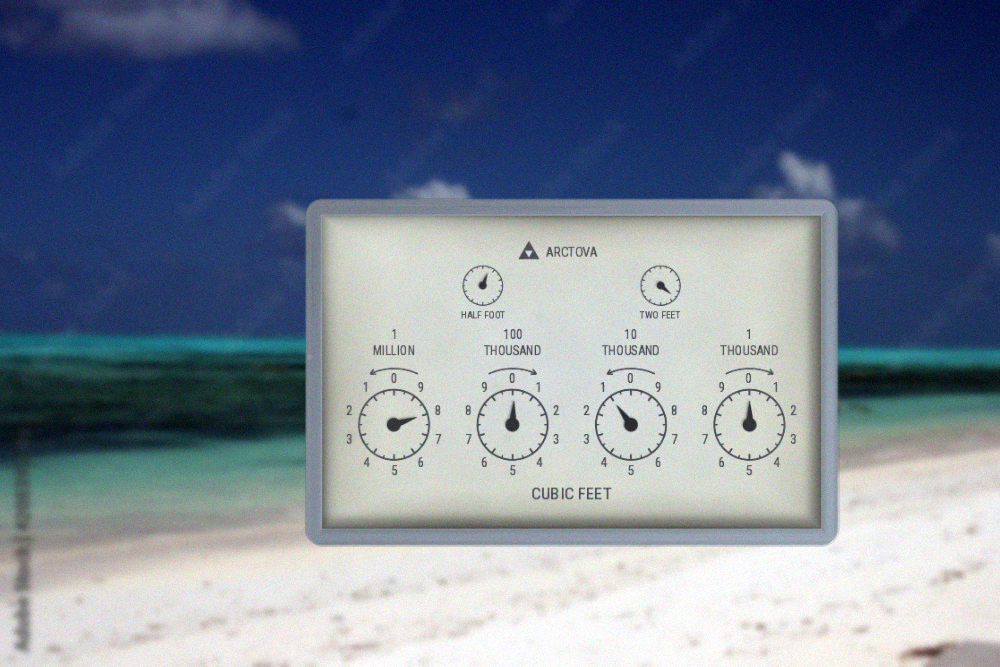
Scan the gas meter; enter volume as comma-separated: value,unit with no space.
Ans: 801000,ft³
